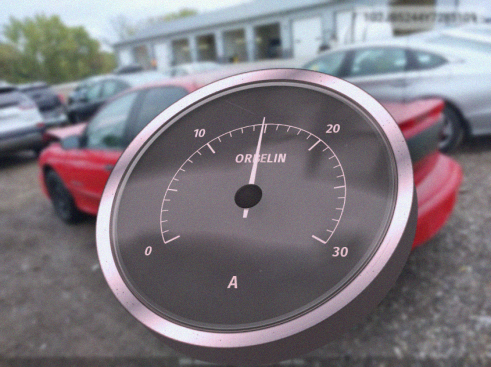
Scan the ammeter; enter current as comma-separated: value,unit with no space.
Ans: 15,A
